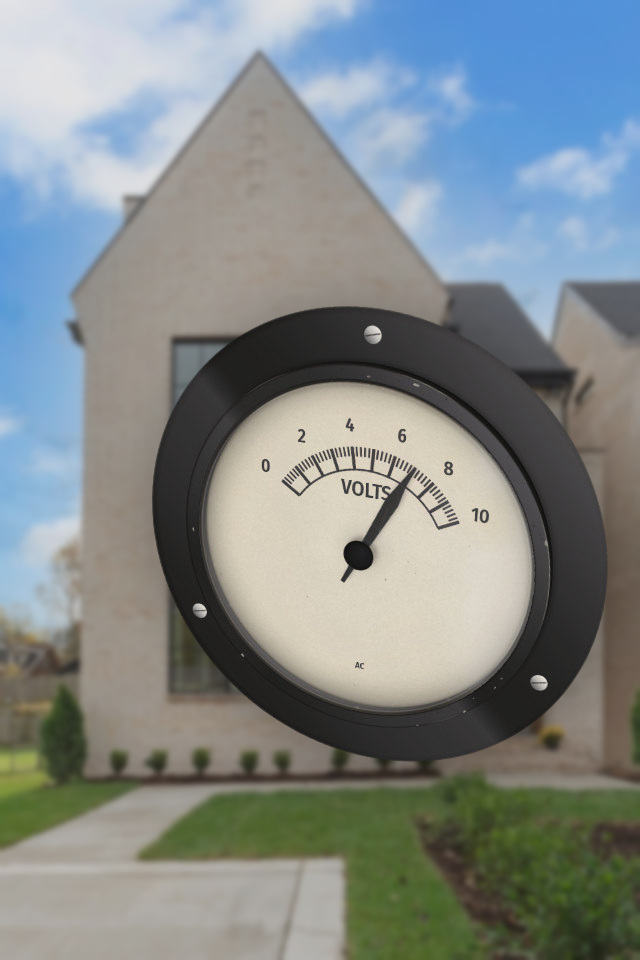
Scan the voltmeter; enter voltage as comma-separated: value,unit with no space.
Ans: 7,V
